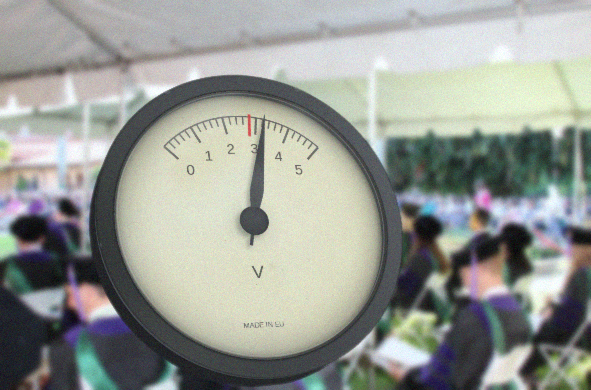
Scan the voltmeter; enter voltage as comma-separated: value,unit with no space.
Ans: 3.2,V
